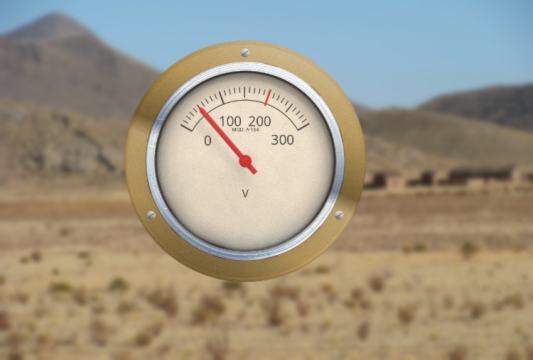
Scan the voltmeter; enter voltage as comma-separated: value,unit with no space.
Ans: 50,V
